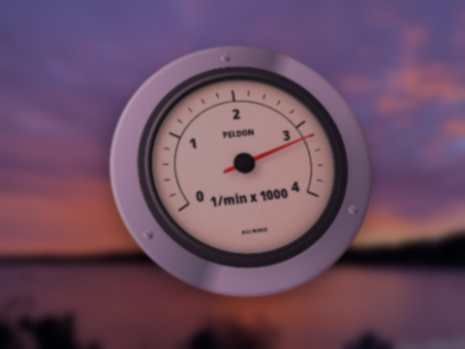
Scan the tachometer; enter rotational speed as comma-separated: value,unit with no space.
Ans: 3200,rpm
